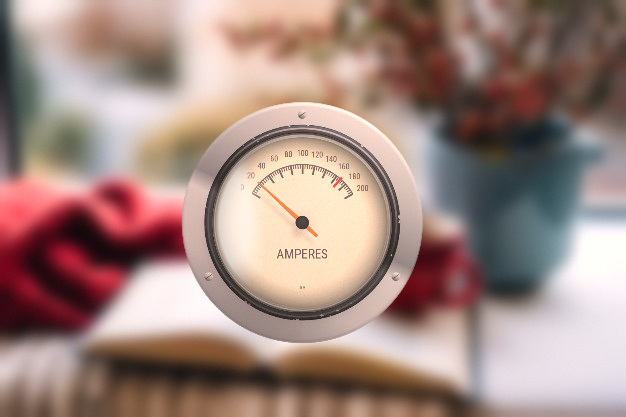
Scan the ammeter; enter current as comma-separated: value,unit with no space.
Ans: 20,A
